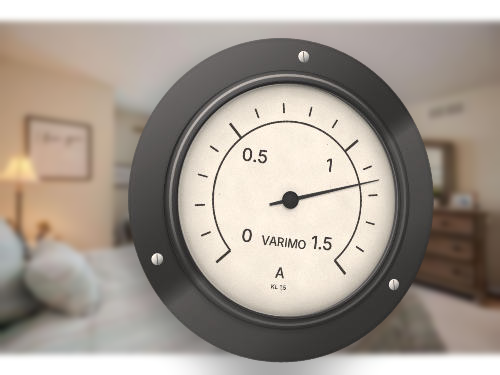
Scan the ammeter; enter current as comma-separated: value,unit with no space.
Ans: 1.15,A
